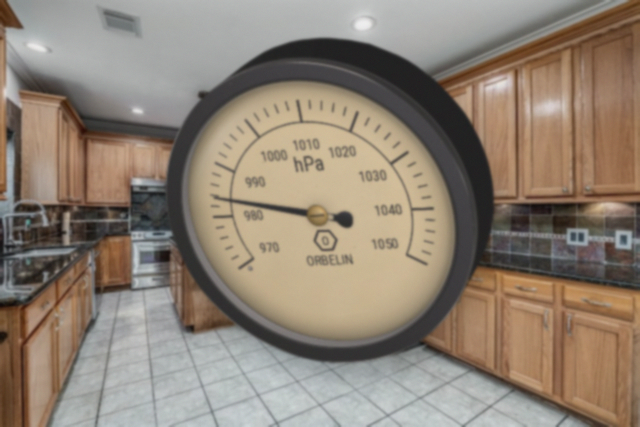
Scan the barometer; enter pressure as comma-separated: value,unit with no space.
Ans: 984,hPa
